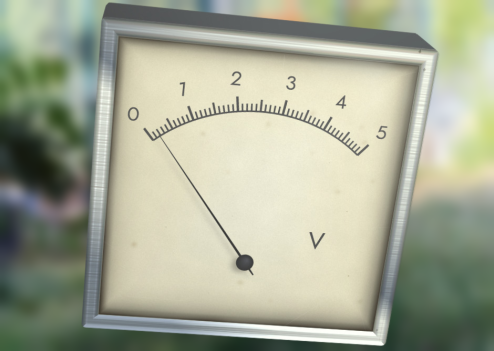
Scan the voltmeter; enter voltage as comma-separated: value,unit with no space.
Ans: 0.2,V
